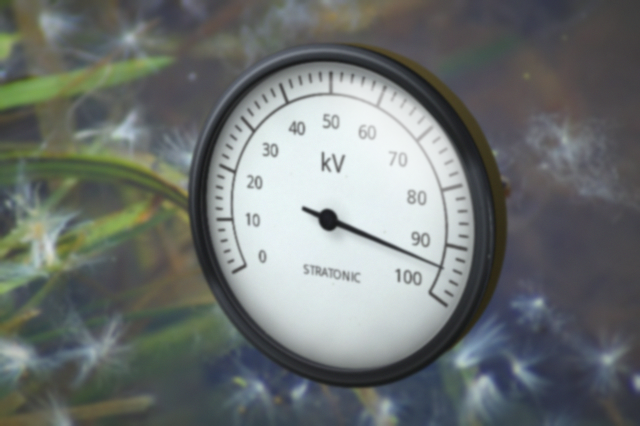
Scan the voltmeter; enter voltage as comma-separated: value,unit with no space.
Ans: 94,kV
